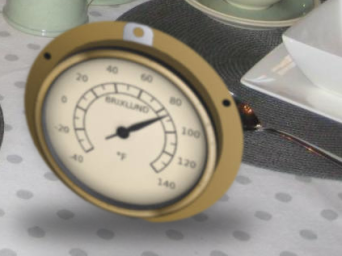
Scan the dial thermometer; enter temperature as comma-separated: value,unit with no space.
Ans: 85,°F
